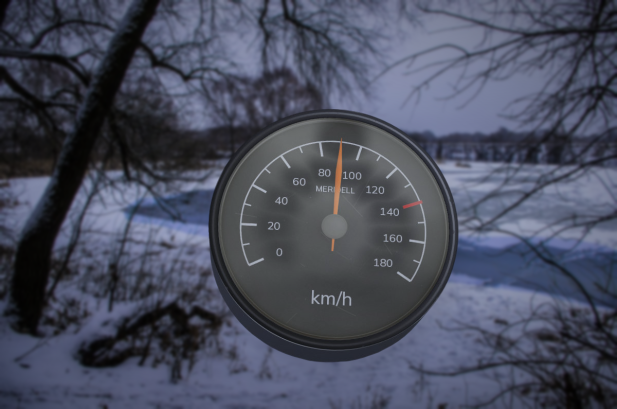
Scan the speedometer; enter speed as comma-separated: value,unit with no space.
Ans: 90,km/h
